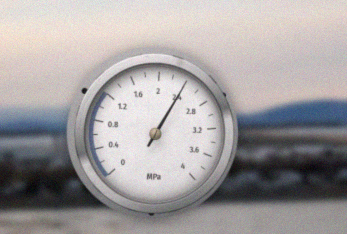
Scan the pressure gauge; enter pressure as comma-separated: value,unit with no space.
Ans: 2.4,MPa
